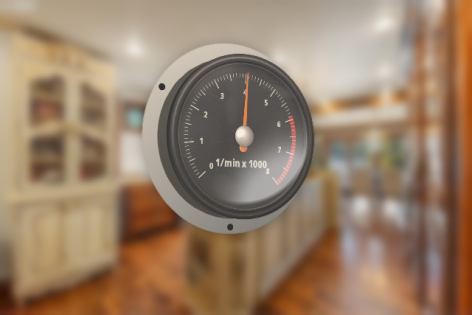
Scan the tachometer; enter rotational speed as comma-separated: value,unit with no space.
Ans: 4000,rpm
